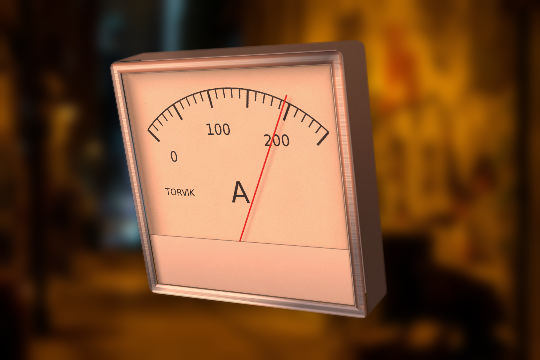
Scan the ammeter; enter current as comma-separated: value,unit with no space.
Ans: 195,A
